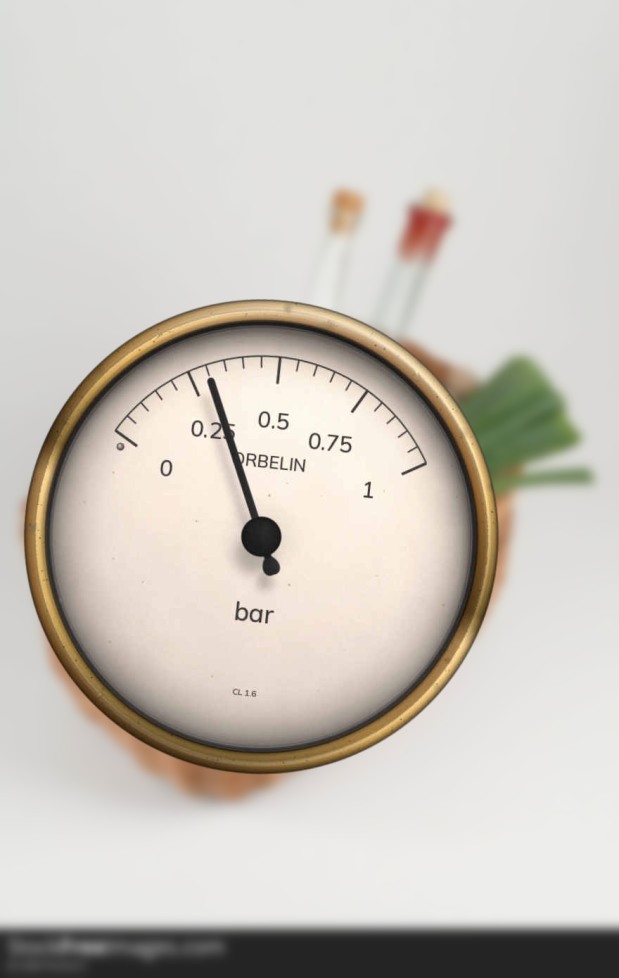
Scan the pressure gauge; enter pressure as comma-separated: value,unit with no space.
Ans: 0.3,bar
